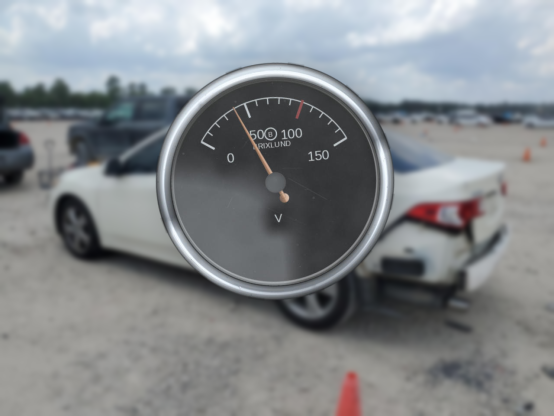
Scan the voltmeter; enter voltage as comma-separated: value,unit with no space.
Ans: 40,V
